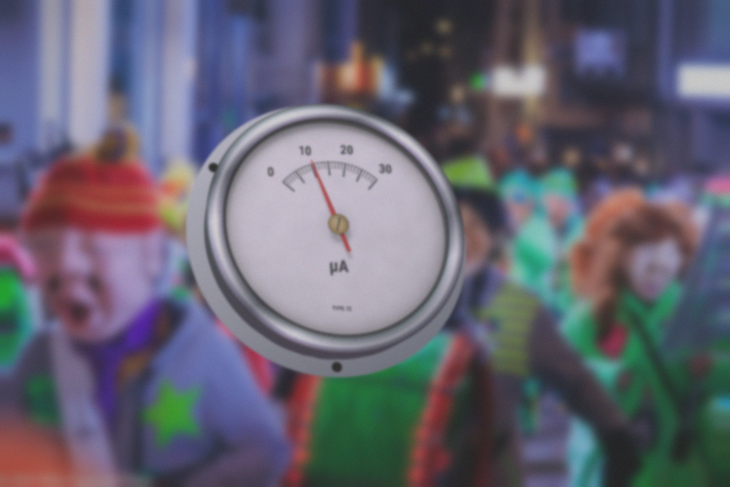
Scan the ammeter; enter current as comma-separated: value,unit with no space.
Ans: 10,µA
